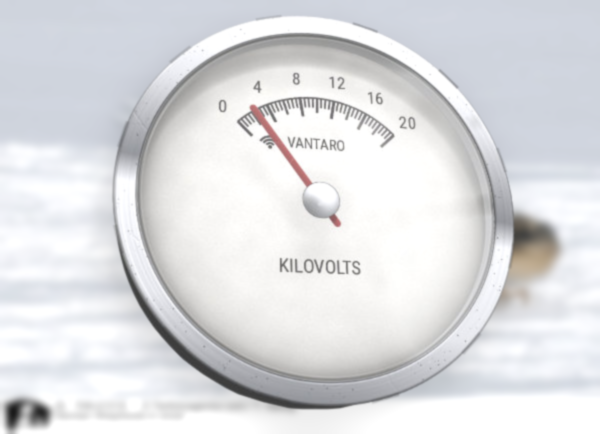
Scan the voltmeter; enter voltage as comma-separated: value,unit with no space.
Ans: 2,kV
